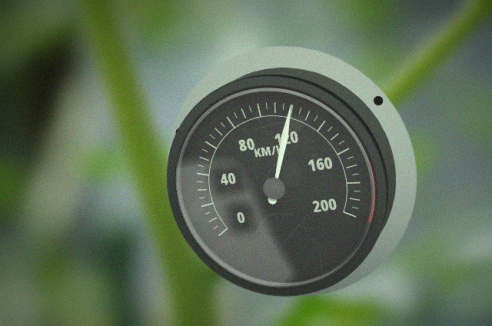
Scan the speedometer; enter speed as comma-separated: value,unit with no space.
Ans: 120,km/h
